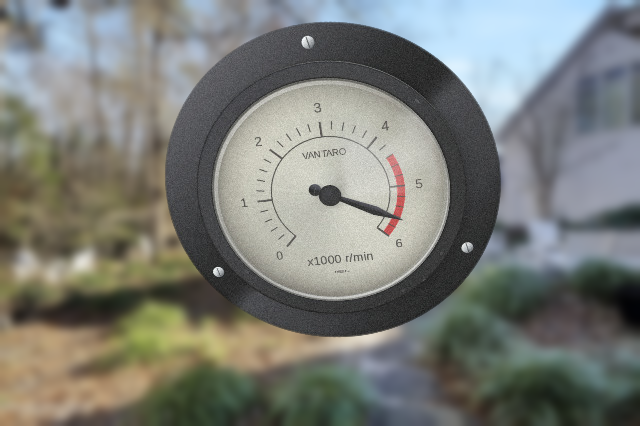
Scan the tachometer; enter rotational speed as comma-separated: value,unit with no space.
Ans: 5600,rpm
